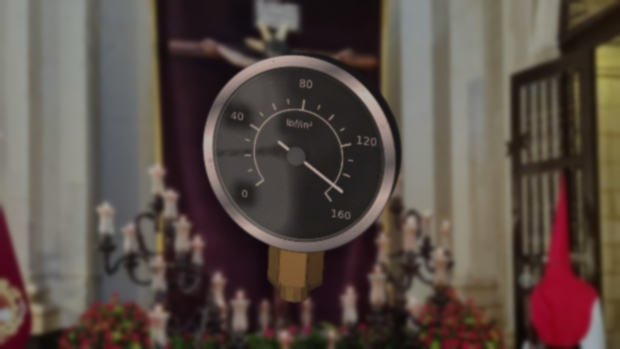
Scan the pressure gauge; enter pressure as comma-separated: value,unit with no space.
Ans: 150,psi
